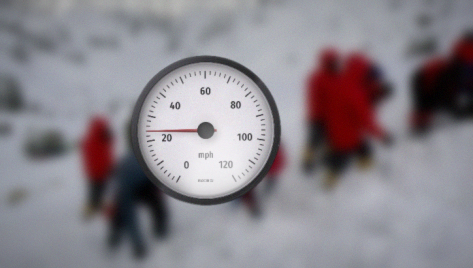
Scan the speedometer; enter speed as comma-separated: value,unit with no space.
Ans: 24,mph
